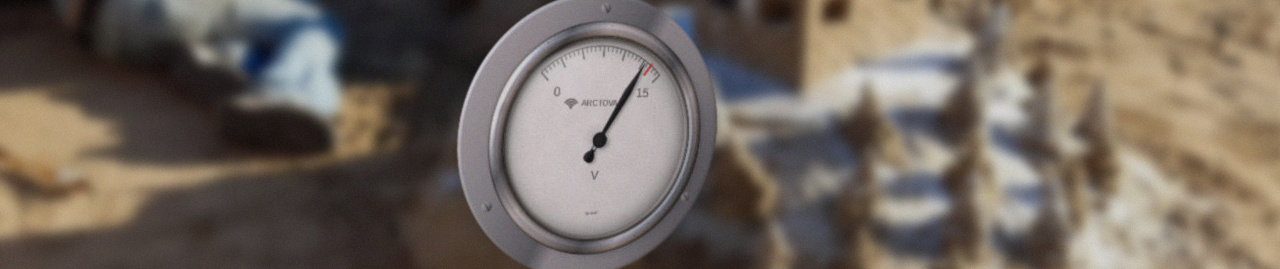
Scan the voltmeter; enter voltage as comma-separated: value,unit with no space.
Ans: 12.5,V
